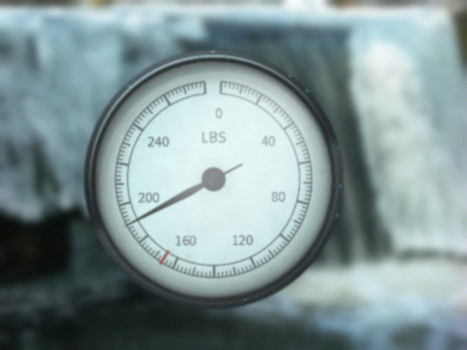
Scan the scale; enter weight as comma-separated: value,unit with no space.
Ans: 190,lb
